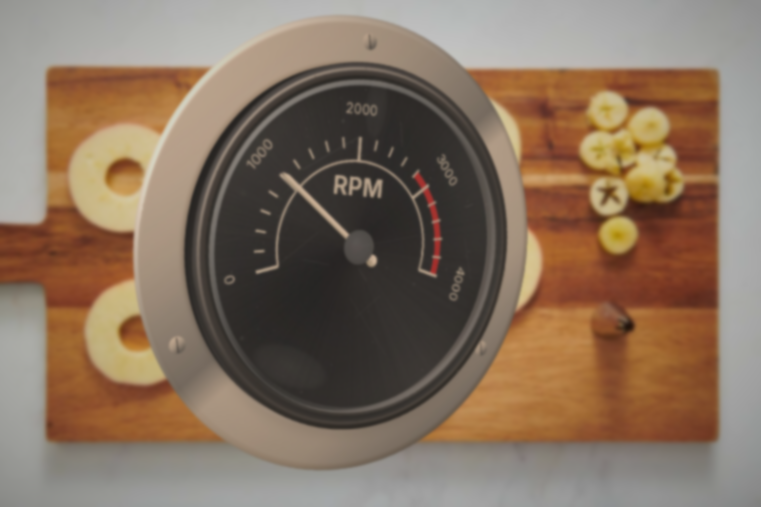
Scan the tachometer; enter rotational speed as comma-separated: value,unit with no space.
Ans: 1000,rpm
